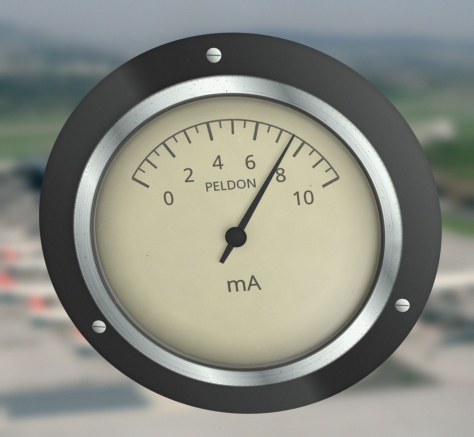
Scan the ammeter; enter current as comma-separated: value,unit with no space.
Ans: 7.5,mA
